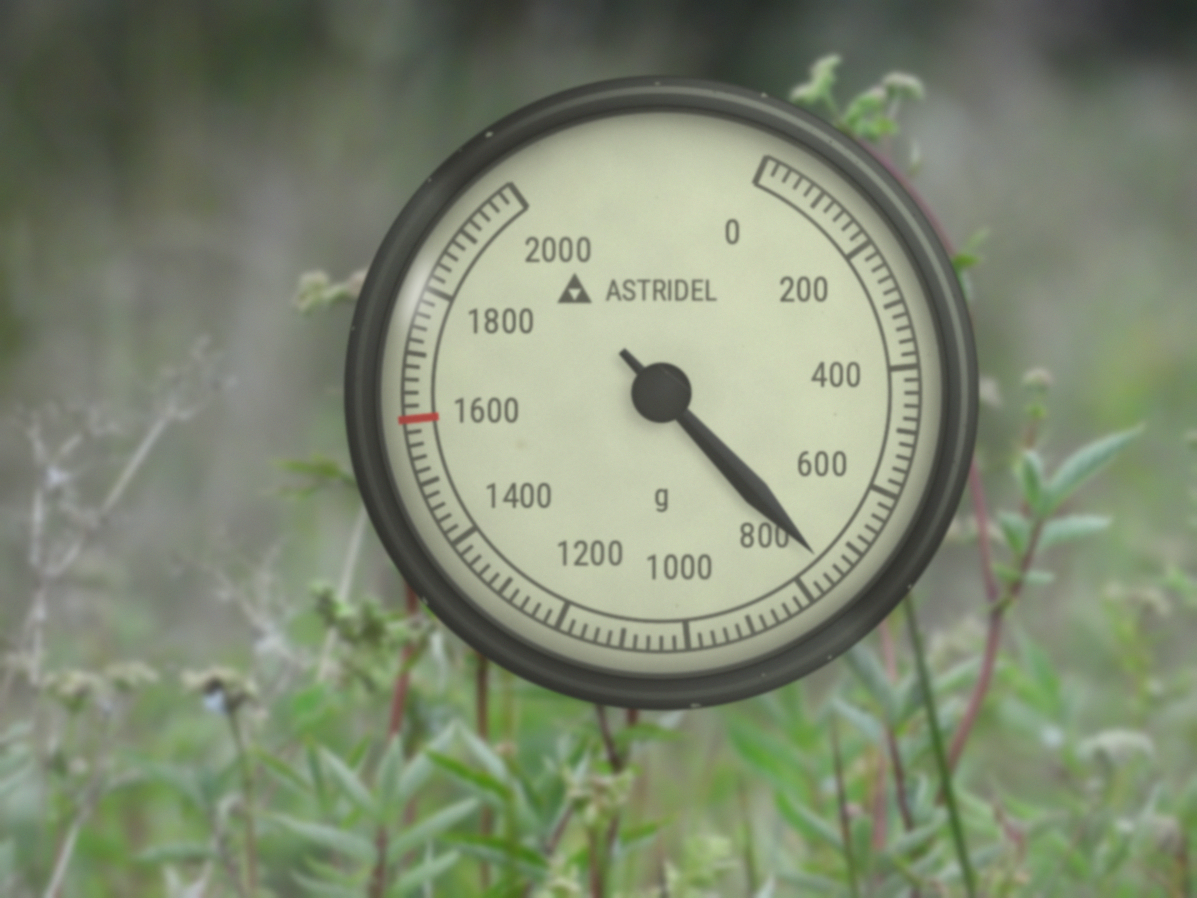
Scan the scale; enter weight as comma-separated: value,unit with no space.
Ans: 750,g
